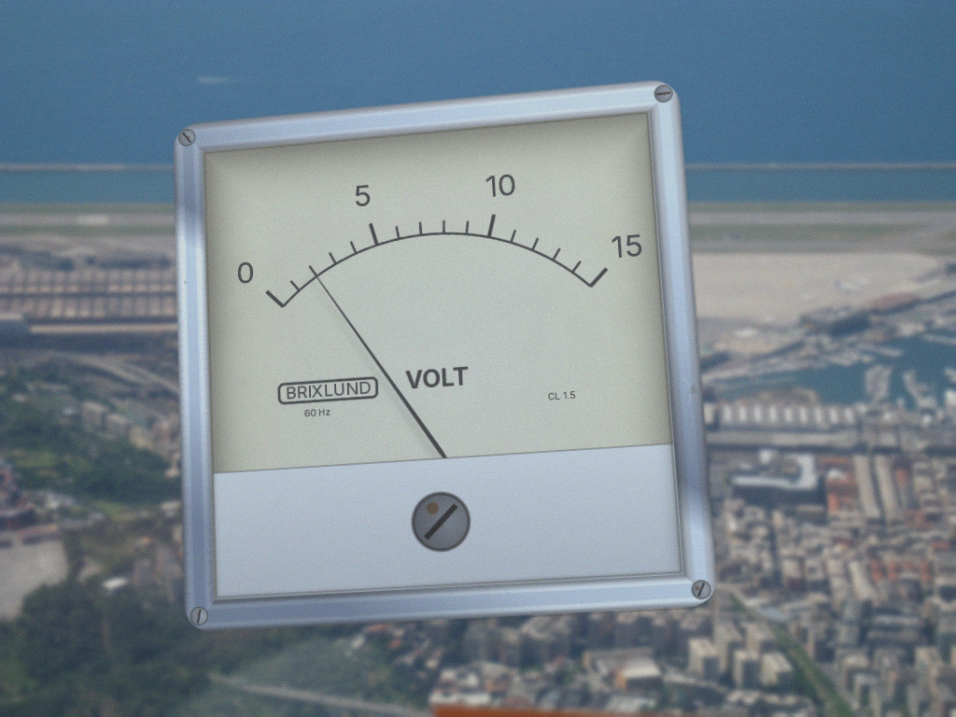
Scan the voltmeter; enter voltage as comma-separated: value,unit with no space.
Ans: 2,V
